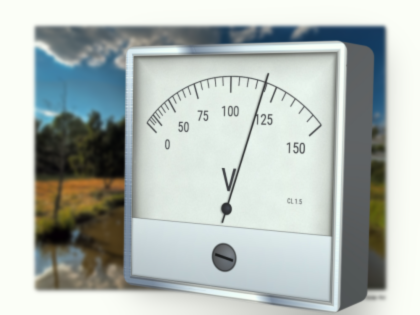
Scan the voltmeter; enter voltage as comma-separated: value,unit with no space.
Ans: 120,V
